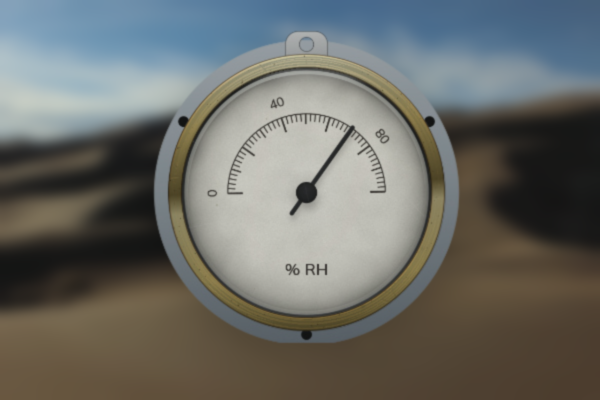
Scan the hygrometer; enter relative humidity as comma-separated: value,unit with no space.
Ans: 70,%
